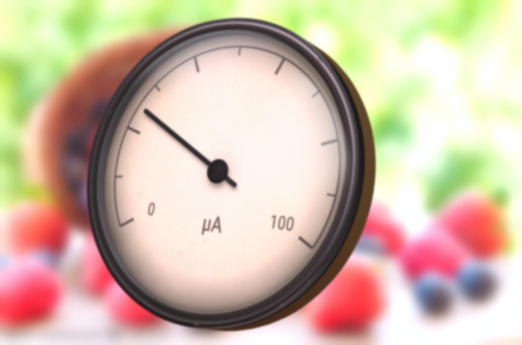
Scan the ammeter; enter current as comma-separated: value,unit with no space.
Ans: 25,µA
